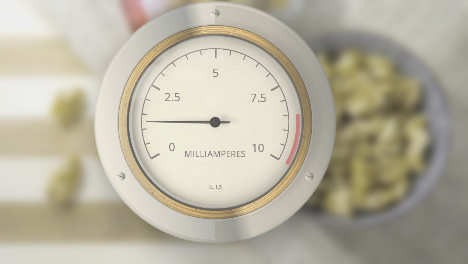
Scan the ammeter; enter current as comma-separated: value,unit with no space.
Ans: 1.25,mA
